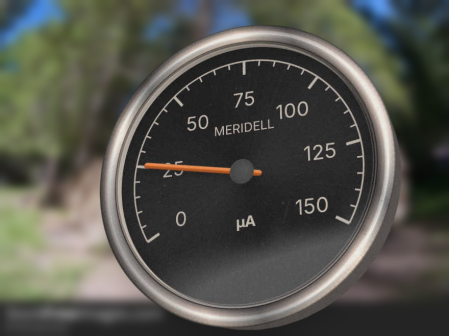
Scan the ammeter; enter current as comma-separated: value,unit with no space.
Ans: 25,µA
